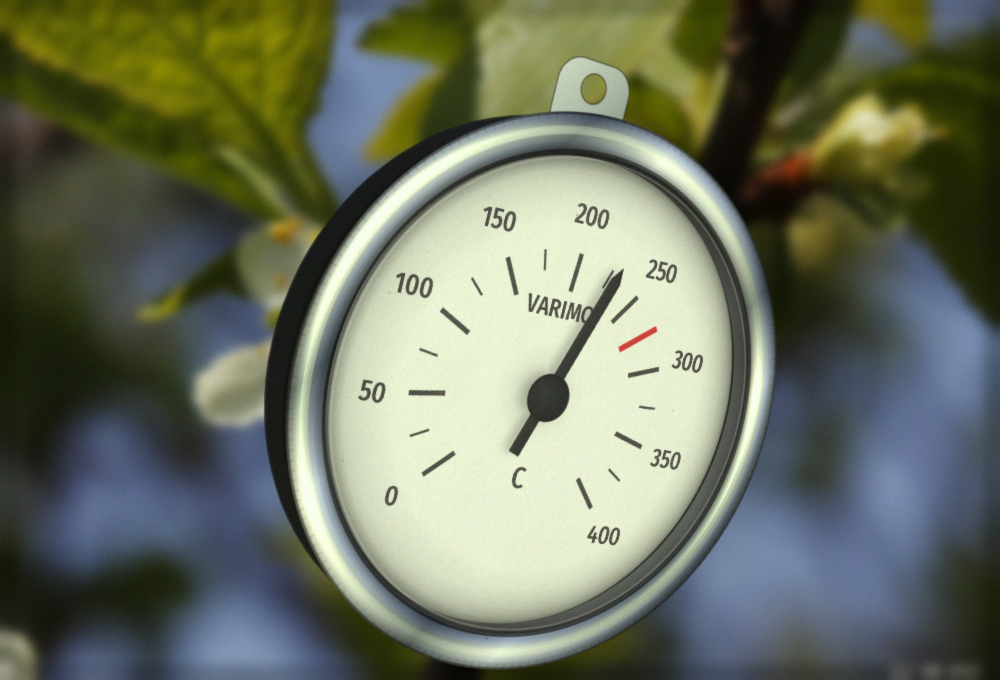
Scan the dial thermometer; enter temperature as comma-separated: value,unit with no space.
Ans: 225,°C
